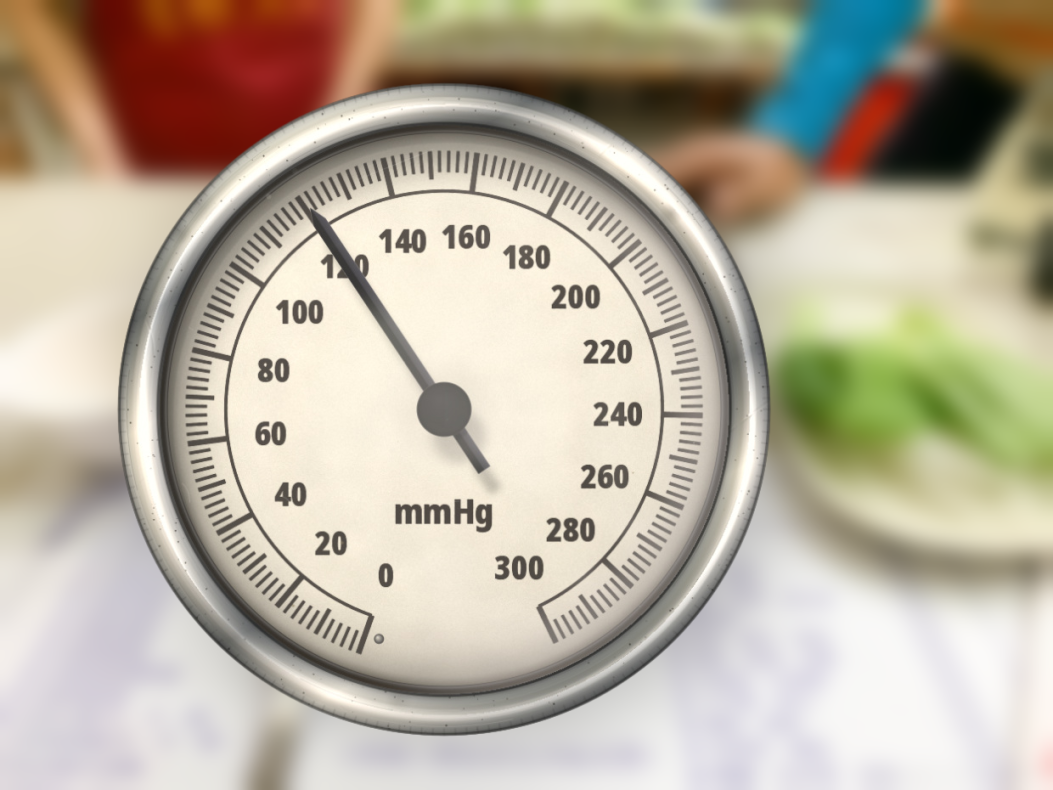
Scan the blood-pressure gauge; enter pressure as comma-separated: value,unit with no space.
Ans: 121,mmHg
